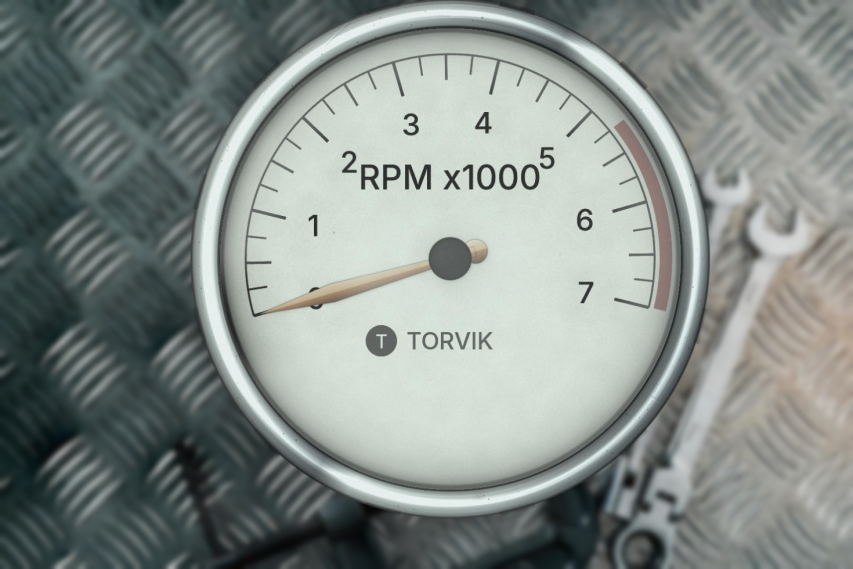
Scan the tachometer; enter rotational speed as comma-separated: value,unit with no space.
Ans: 0,rpm
